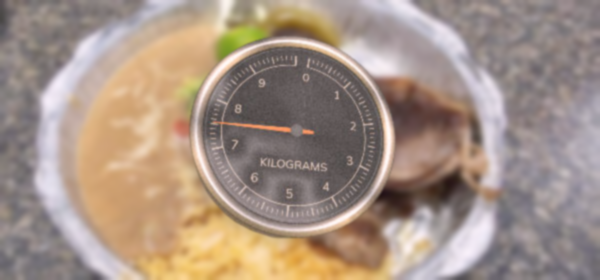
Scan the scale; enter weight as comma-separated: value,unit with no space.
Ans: 7.5,kg
